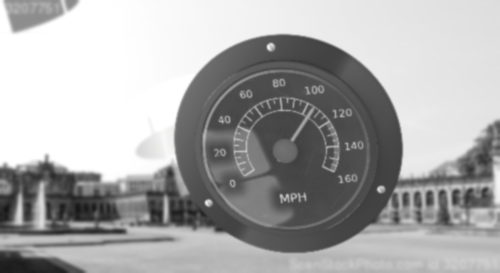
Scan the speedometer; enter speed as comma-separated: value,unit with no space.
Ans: 105,mph
